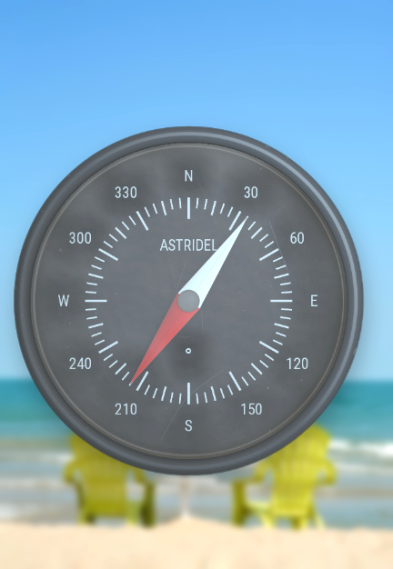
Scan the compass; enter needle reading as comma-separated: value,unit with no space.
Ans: 215,°
